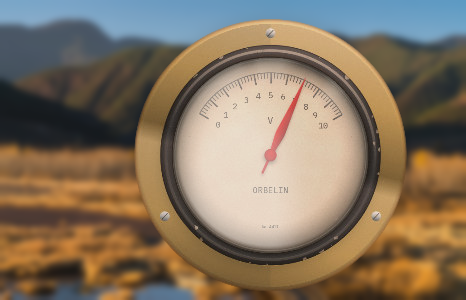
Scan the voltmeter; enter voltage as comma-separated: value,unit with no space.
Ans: 7,V
